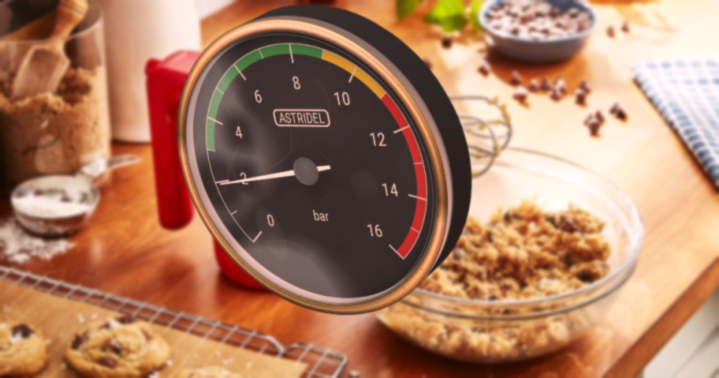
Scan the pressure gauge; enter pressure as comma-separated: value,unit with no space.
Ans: 2,bar
